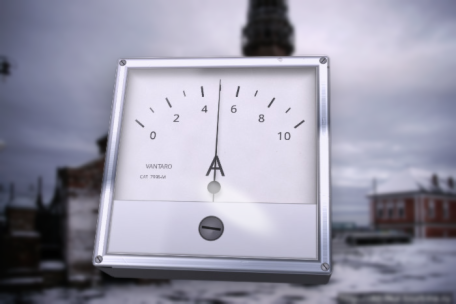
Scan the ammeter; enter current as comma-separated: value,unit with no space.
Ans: 5,A
